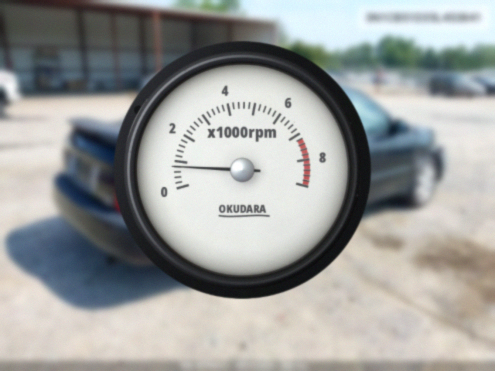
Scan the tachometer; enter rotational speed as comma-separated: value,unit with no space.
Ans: 800,rpm
